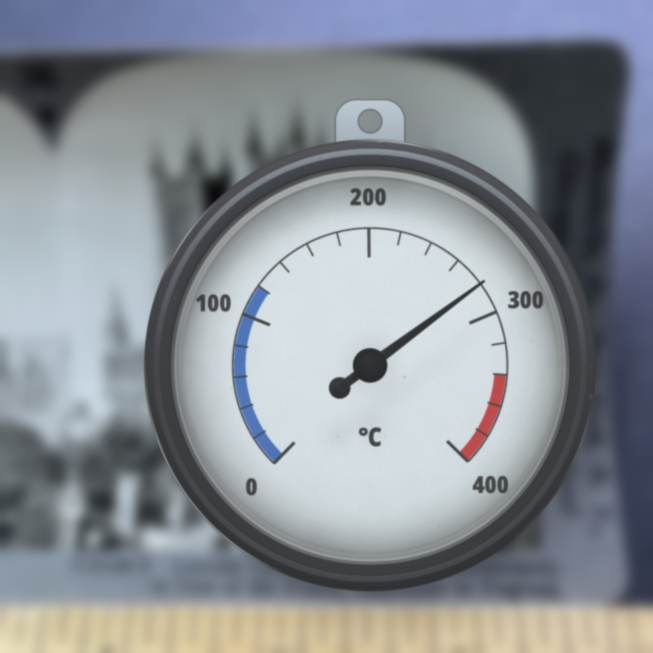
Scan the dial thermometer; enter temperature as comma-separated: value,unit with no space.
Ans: 280,°C
